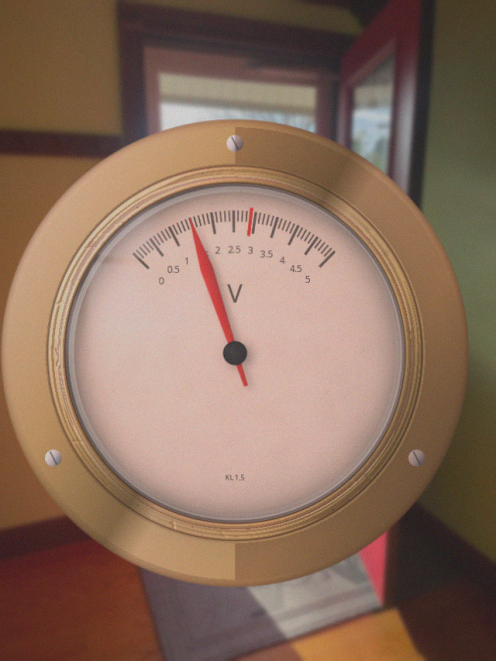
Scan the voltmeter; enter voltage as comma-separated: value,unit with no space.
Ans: 1.5,V
